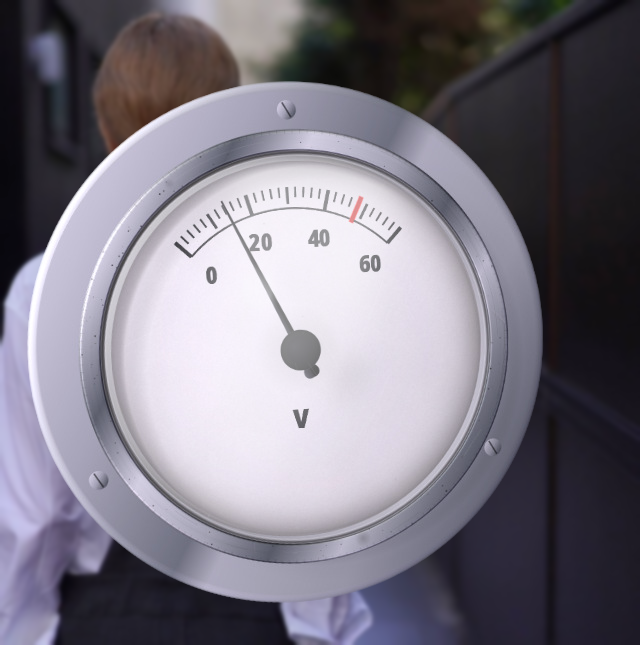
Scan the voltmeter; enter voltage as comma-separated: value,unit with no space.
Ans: 14,V
